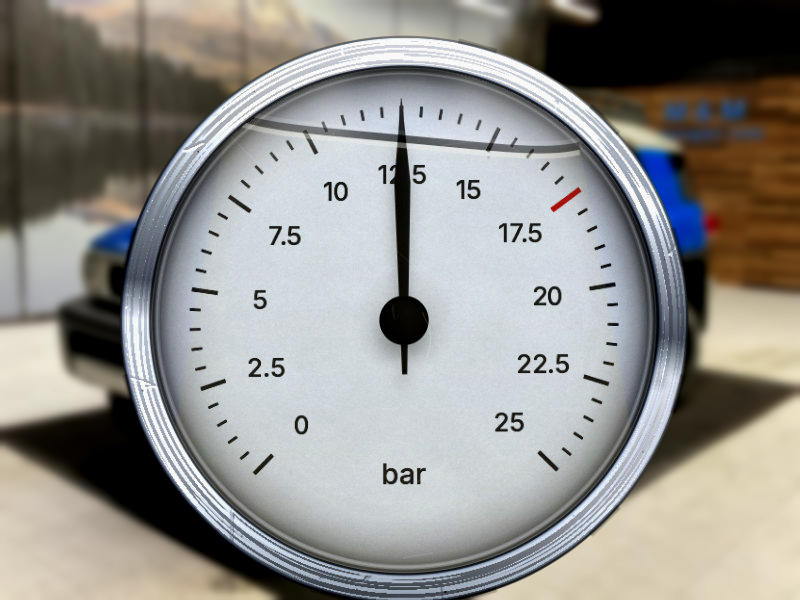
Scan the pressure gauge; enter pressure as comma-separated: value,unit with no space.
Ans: 12.5,bar
